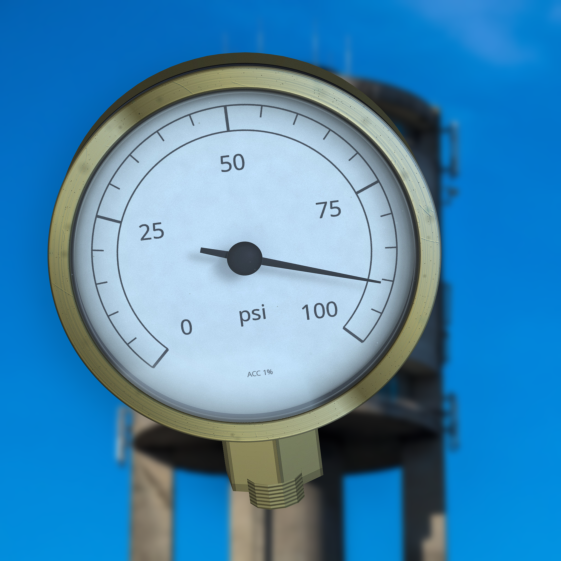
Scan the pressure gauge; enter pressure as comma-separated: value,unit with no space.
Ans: 90,psi
